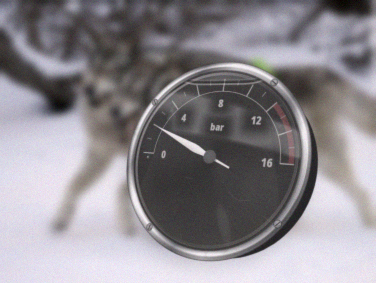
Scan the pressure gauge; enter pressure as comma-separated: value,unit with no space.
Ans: 2,bar
